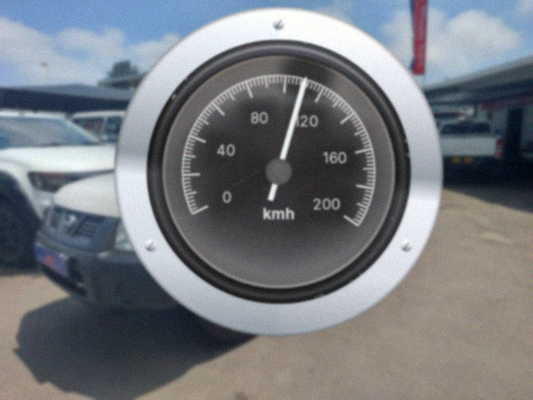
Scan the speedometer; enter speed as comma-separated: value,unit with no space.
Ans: 110,km/h
